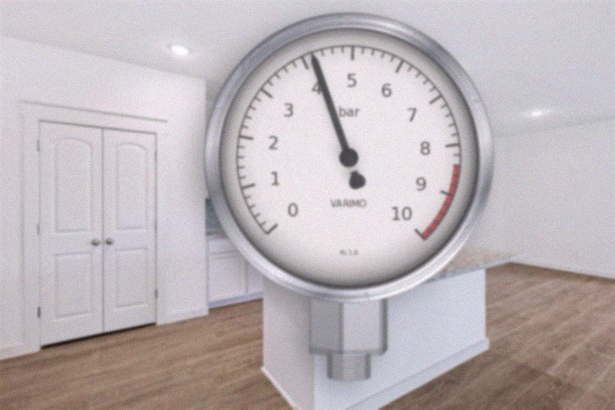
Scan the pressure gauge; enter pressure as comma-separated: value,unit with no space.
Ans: 4.2,bar
